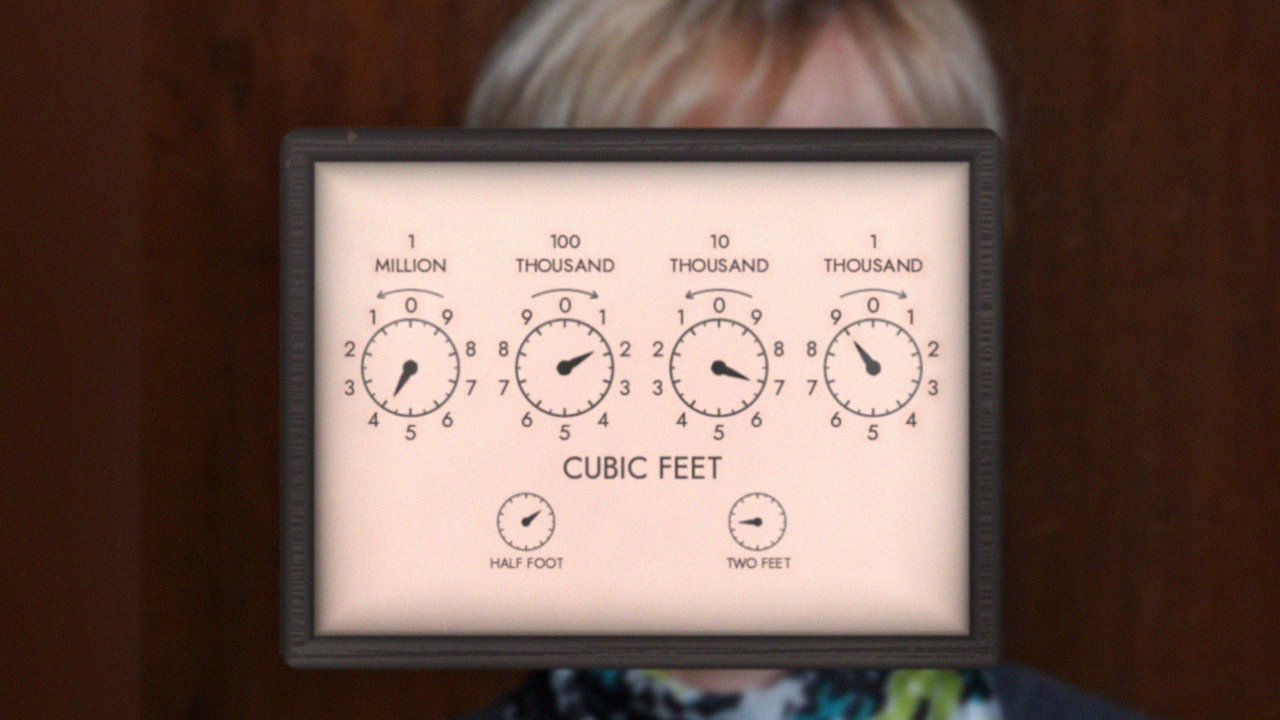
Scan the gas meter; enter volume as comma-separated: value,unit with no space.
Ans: 416900,ft³
